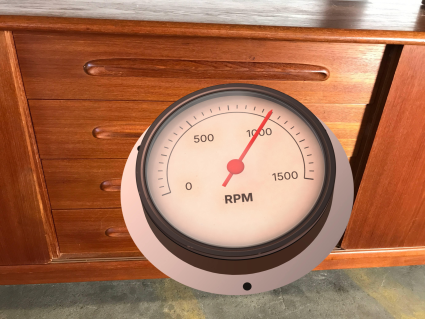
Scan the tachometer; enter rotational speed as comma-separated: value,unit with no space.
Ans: 1000,rpm
